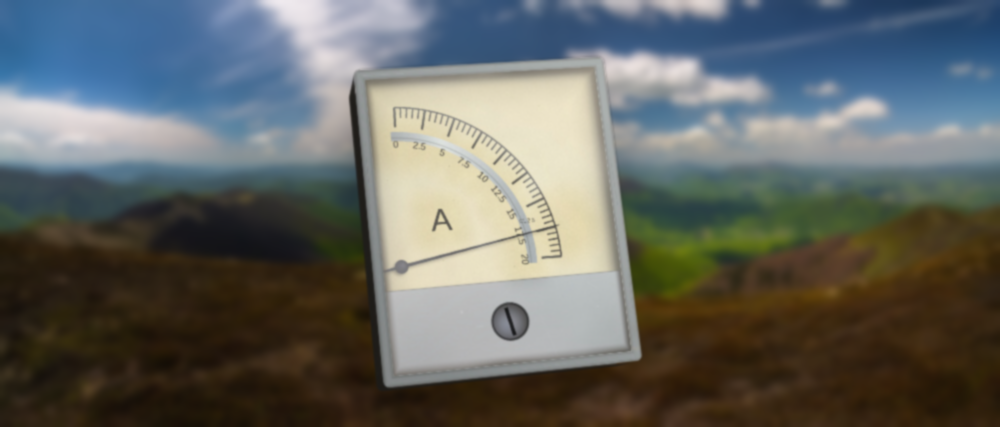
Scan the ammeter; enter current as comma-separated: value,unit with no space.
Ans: 17.5,A
